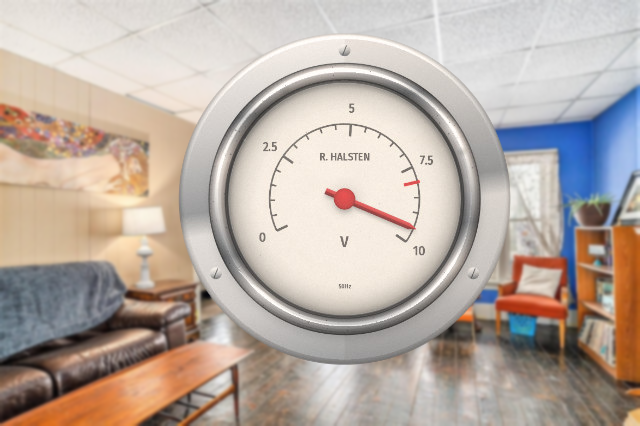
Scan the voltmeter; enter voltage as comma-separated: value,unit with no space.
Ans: 9.5,V
